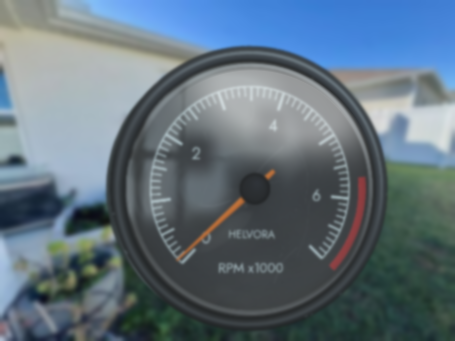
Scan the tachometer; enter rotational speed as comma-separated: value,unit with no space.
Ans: 100,rpm
